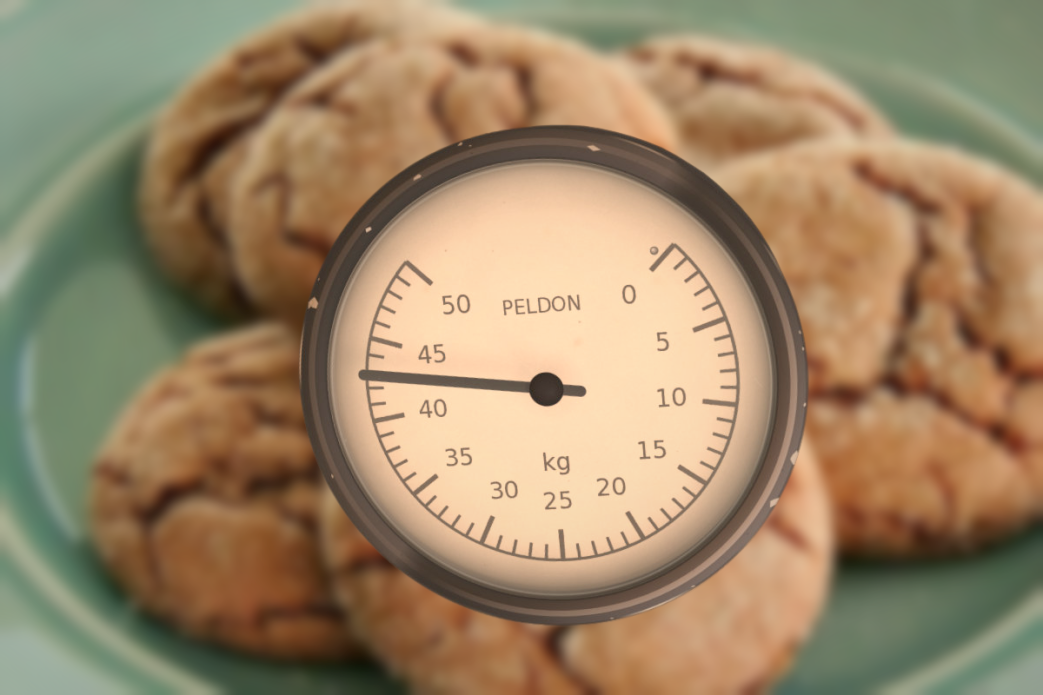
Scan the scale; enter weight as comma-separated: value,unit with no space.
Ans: 43,kg
